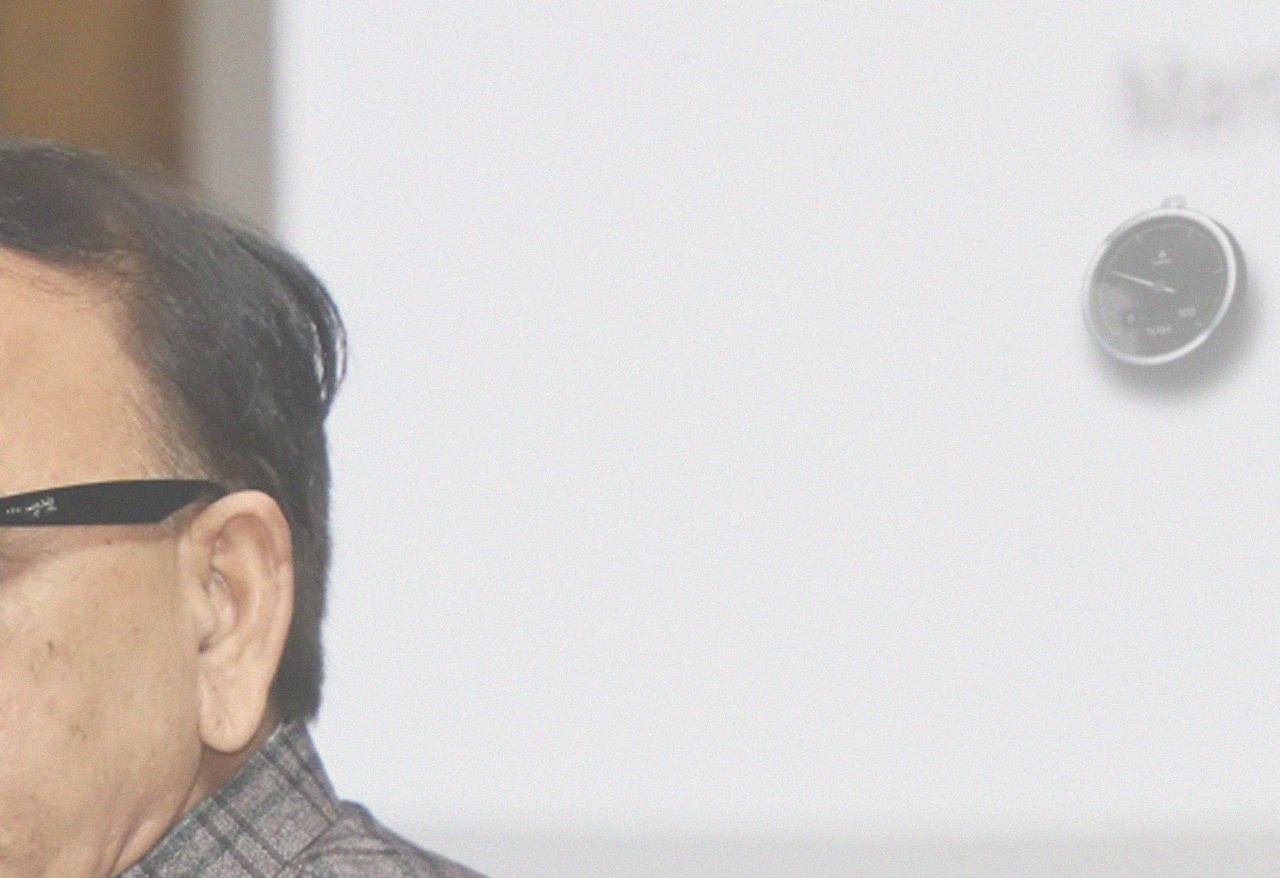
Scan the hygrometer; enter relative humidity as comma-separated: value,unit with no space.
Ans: 25,%
